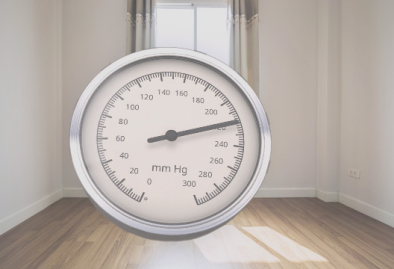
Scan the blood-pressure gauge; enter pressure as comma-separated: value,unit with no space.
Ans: 220,mmHg
